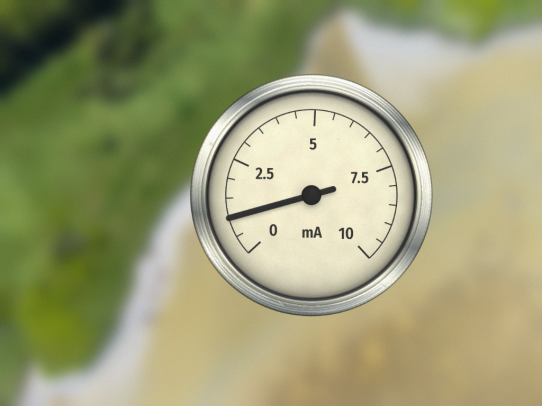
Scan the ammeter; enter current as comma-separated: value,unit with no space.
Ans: 1,mA
